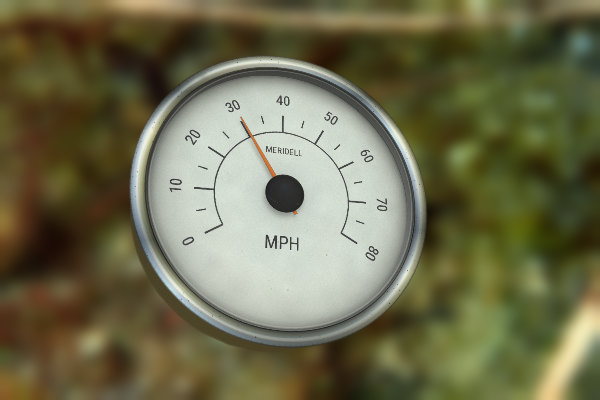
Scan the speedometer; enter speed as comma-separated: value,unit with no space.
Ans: 30,mph
